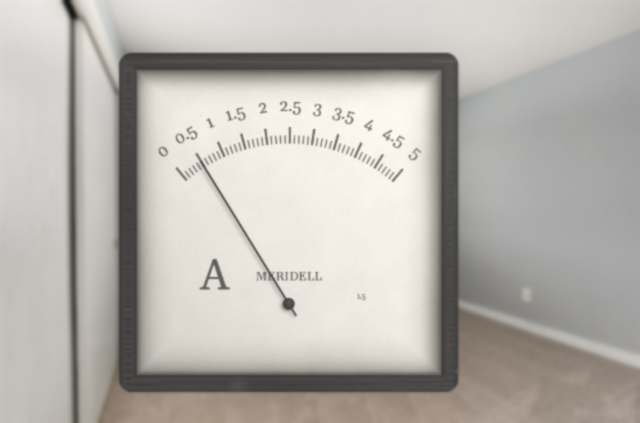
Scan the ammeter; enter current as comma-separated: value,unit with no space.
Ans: 0.5,A
